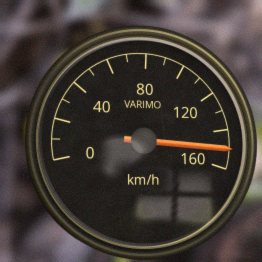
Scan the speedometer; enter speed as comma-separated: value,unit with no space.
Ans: 150,km/h
